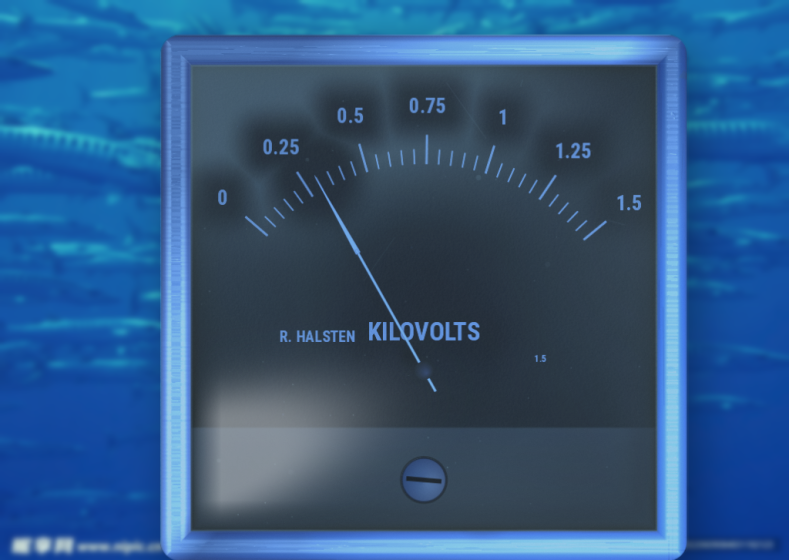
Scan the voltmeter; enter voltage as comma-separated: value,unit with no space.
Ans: 0.3,kV
